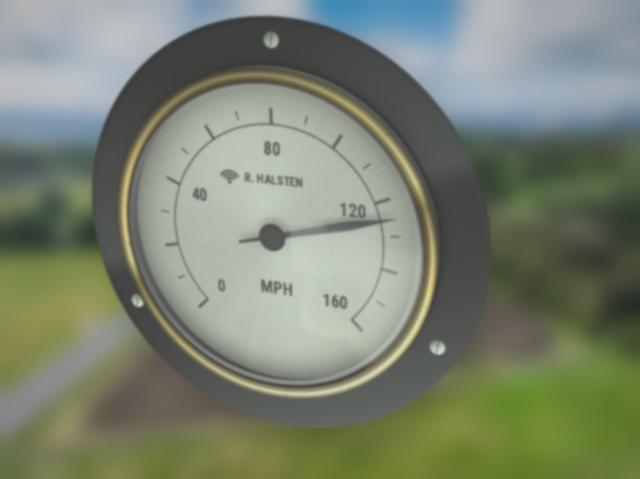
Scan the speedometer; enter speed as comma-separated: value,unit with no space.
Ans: 125,mph
